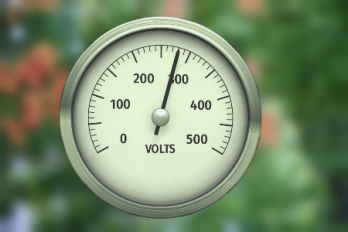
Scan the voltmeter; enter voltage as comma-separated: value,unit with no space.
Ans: 280,V
